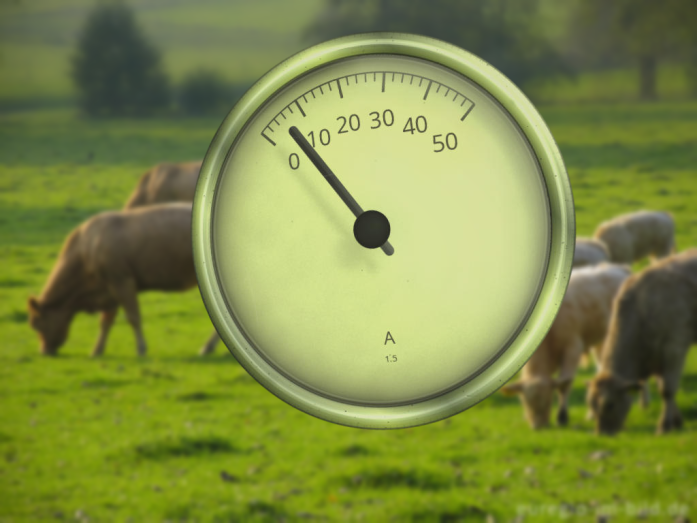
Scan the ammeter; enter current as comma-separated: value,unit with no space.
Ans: 6,A
